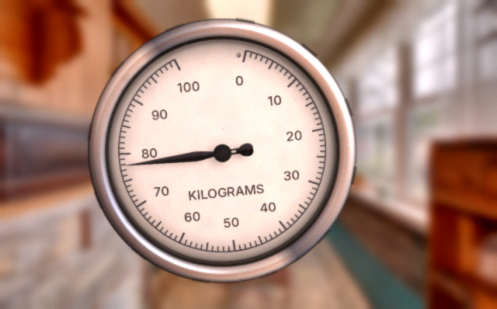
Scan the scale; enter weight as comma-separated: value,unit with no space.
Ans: 78,kg
